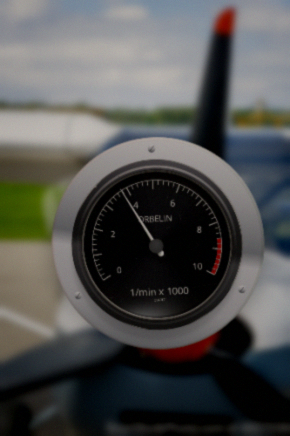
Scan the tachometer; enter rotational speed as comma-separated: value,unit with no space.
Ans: 3800,rpm
